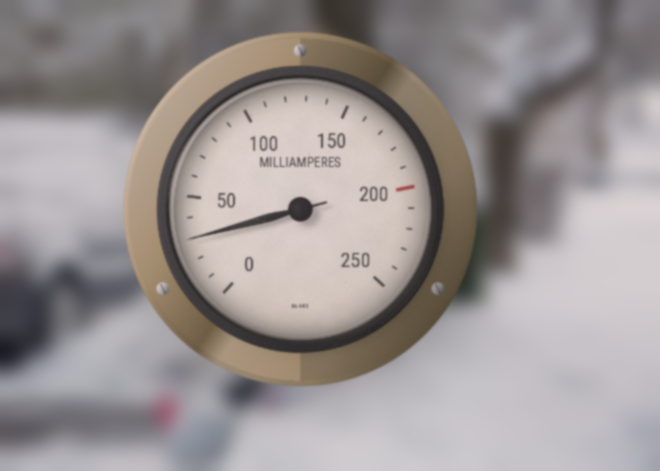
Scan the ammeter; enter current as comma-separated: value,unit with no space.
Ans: 30,mA
